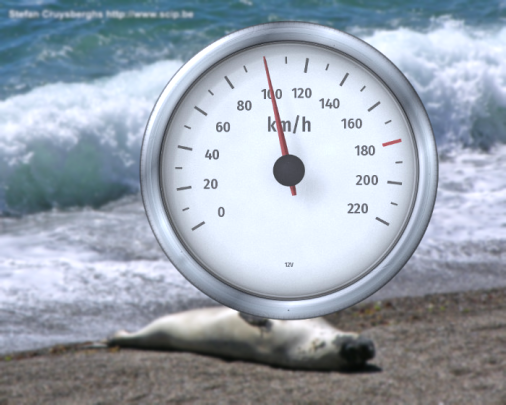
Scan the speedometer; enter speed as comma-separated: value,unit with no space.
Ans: 100,km/h
